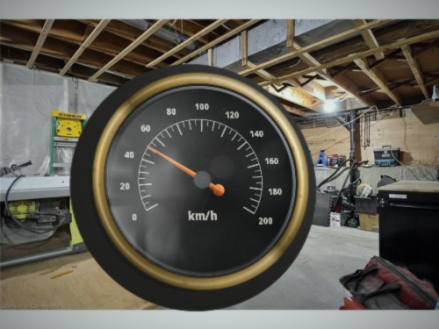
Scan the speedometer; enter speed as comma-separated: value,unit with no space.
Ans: 50,km/h
